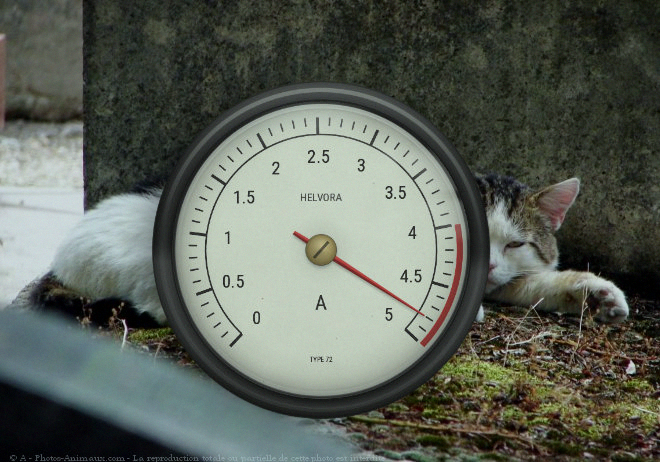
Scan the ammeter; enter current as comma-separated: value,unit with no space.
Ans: 4.8,A
